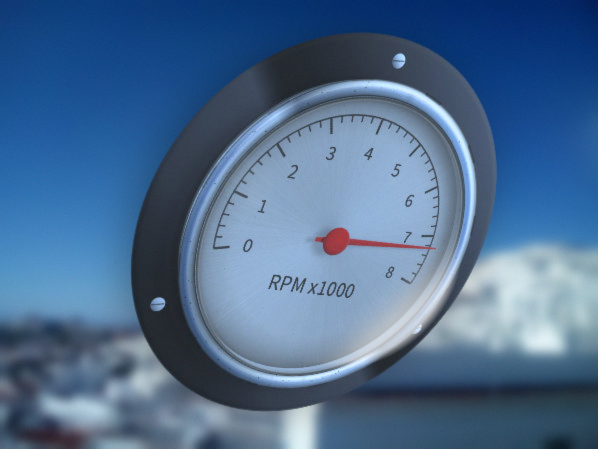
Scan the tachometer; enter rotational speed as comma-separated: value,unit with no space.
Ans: 7200,rpm
